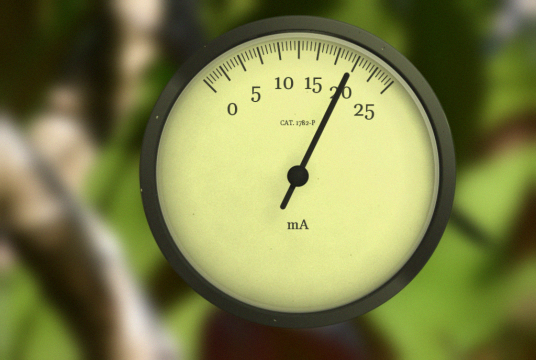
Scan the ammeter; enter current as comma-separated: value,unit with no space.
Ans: 19.5,mA
